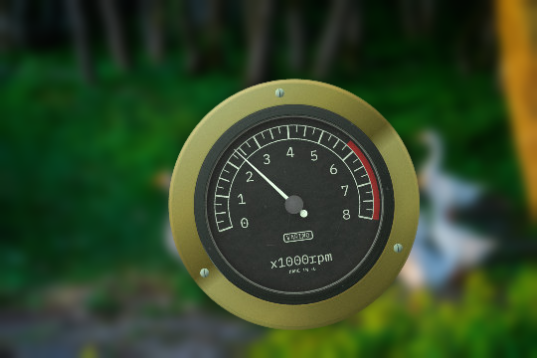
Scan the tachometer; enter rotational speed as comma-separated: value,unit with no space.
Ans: 2375,rpm
